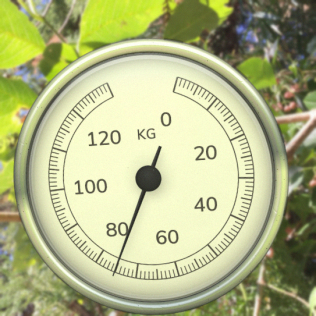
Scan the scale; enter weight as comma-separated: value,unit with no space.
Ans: 75,kg
